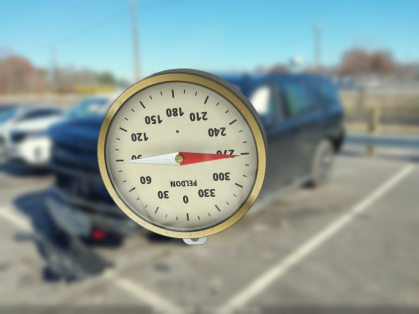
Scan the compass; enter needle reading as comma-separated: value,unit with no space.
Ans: 270,°
